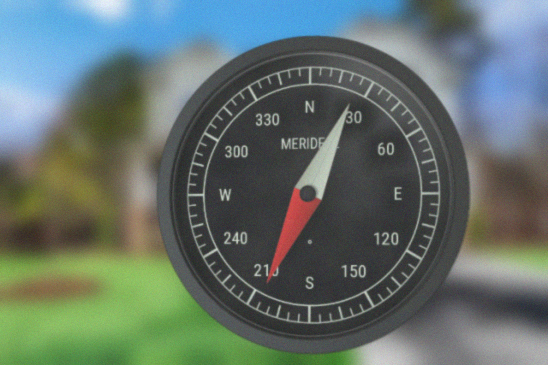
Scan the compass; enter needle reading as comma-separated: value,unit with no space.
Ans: 205,°
